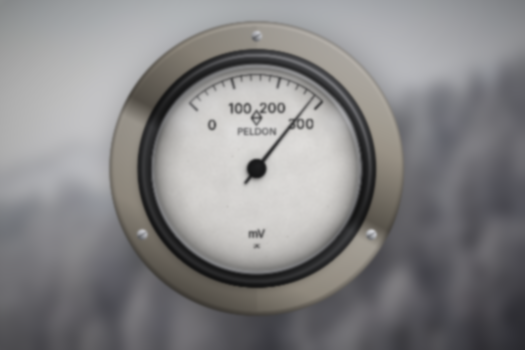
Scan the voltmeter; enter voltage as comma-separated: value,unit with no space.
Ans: 280,mV
